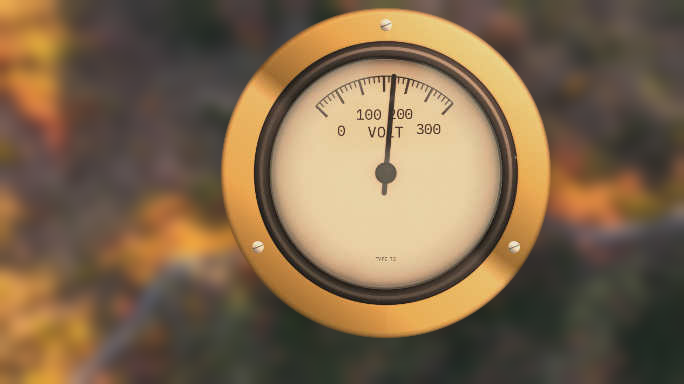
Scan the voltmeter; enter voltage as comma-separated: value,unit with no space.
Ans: 170,V
